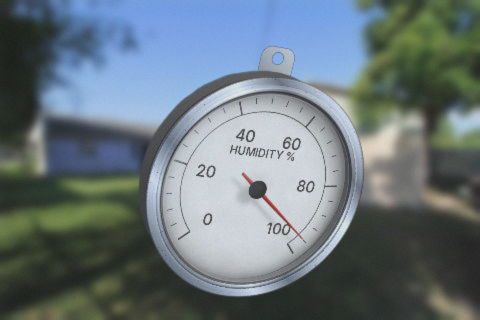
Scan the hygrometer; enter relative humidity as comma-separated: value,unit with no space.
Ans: 96,%
